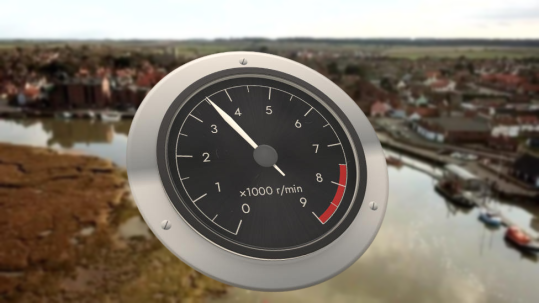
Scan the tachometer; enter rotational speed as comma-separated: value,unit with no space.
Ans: 3500,rpm
